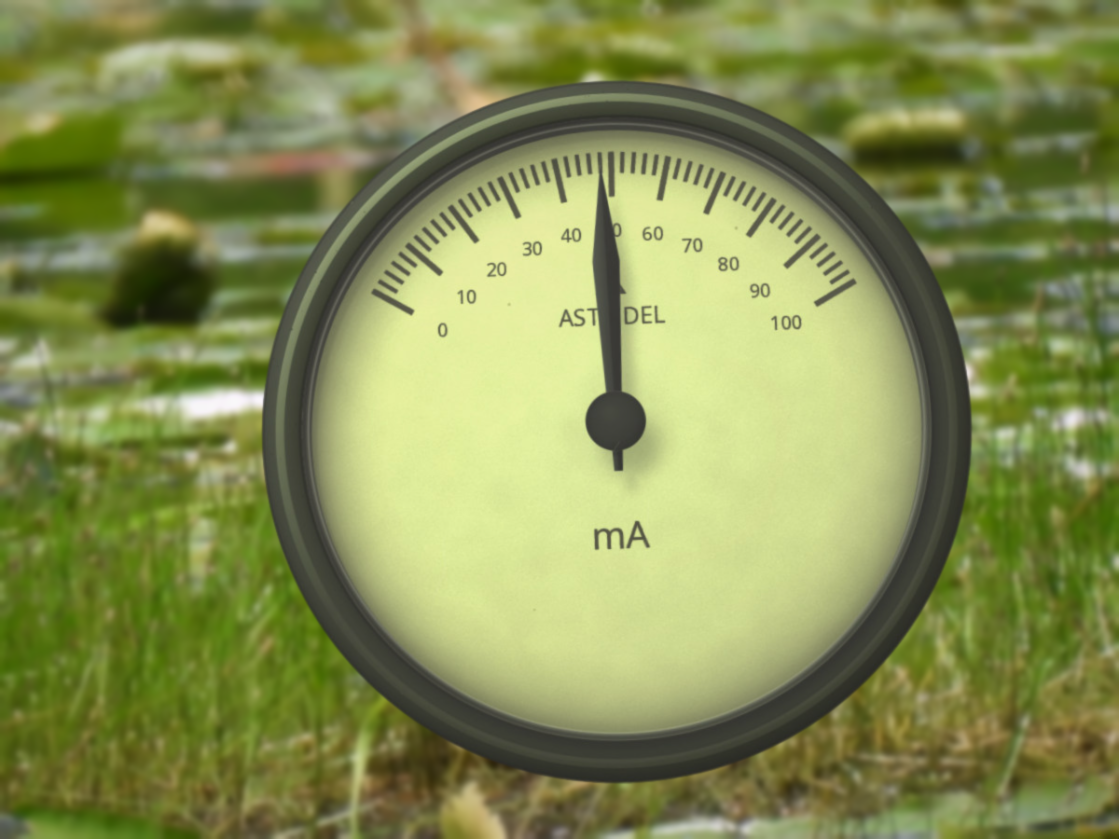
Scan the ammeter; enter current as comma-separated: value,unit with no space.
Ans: 48,mA
